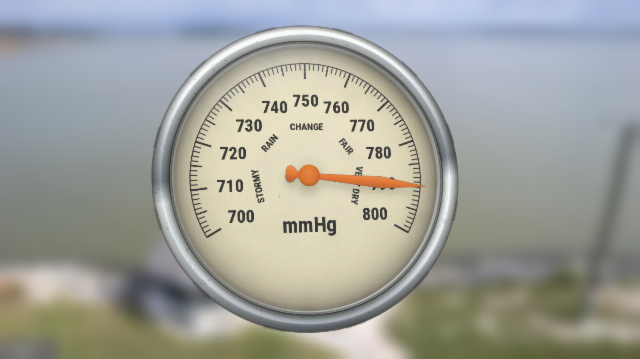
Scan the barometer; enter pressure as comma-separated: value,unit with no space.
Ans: 790,mmHg
